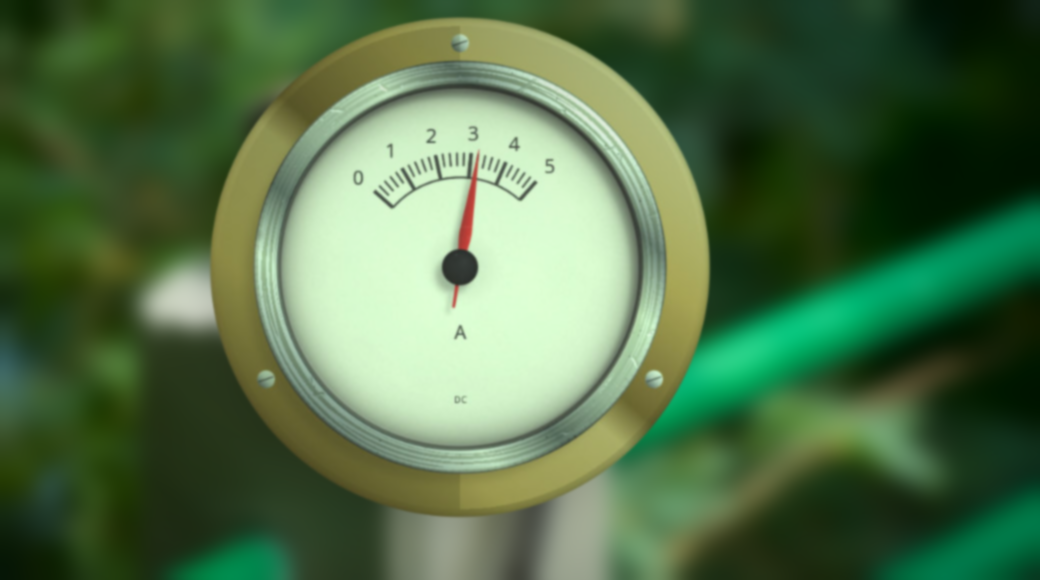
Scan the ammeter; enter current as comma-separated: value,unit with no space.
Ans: 3.2,A
